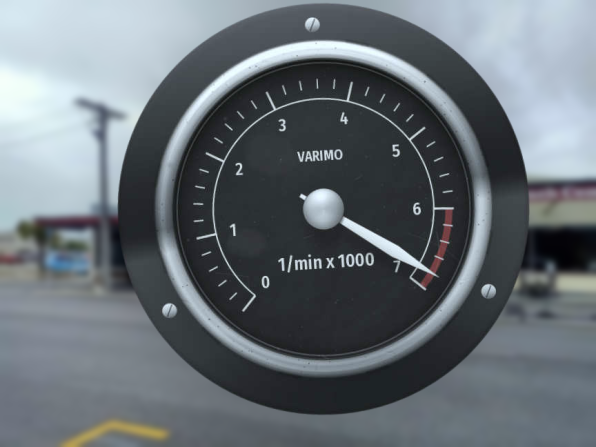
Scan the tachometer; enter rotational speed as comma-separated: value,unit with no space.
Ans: 6800,rpm
